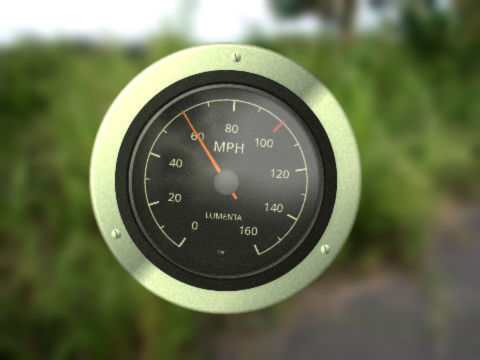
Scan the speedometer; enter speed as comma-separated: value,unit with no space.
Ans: 60,mph
